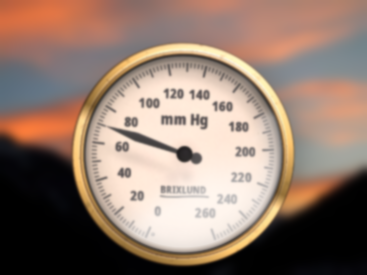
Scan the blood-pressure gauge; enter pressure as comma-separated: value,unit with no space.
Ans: 70,mmHg
